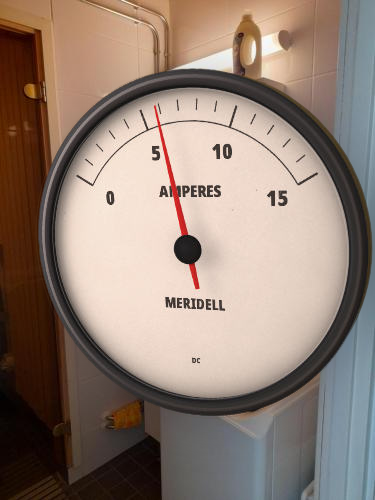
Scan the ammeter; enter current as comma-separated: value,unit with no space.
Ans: 6,A
